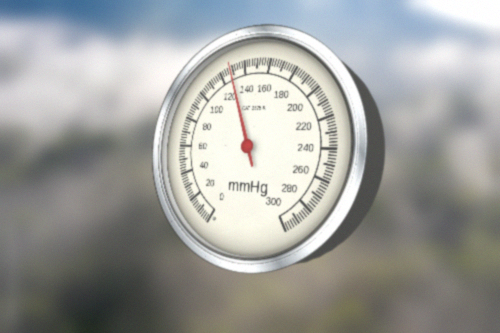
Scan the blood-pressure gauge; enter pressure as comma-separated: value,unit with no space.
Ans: 130,mmHg
